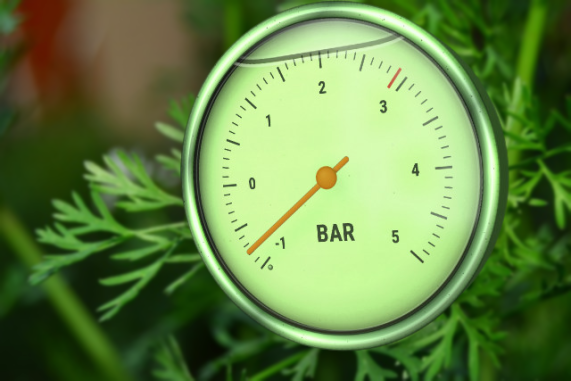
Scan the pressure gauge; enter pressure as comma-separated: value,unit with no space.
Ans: -0.8,bar
